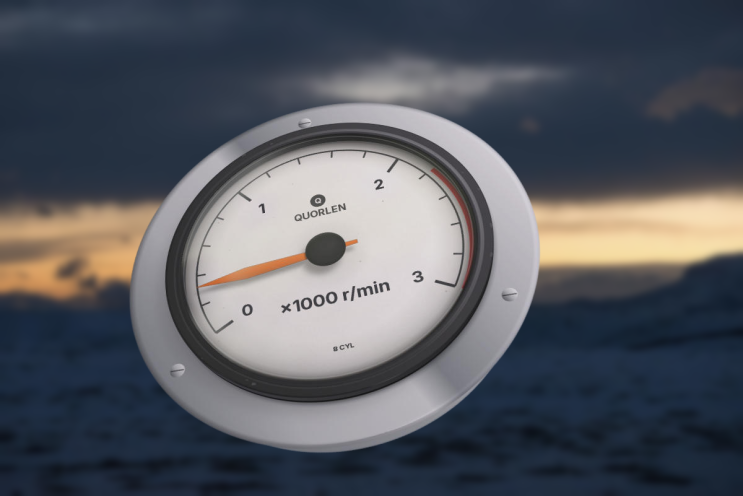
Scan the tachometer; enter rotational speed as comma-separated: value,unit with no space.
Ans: 300,rpm
